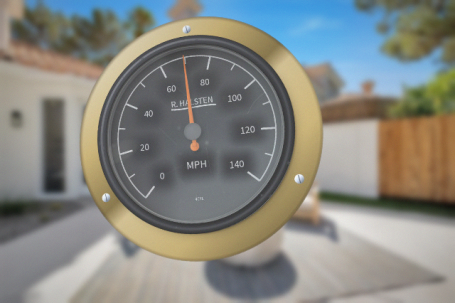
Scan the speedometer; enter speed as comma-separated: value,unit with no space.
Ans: 70,mph
